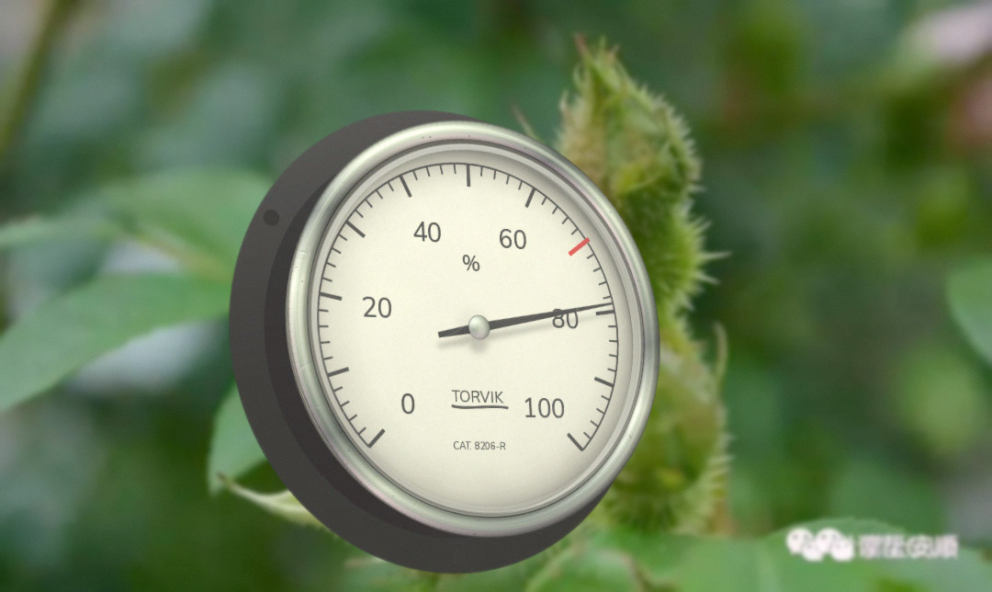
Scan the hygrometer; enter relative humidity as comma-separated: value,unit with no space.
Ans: 79,%
